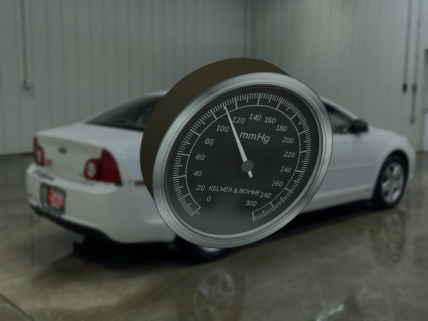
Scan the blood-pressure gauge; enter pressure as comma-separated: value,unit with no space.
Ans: 110,mmHg
